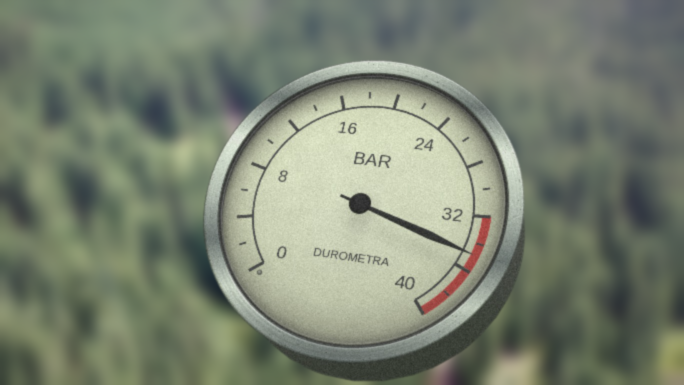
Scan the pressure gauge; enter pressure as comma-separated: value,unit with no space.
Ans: 35,bar
